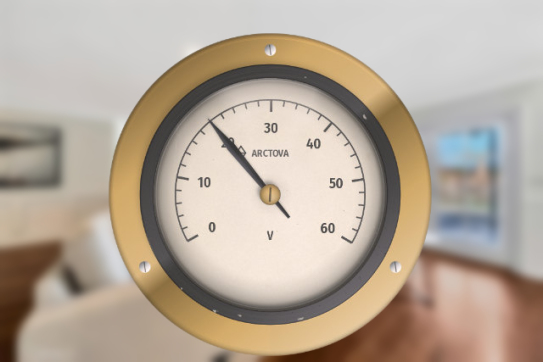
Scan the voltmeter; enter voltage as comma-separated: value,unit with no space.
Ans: 20,V
